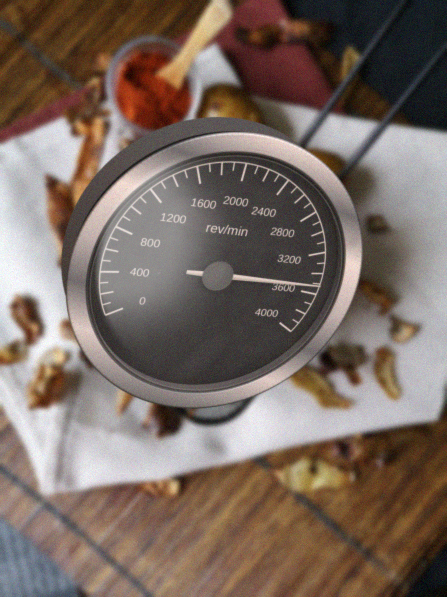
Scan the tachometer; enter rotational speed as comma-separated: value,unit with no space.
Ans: 3500,rpm
